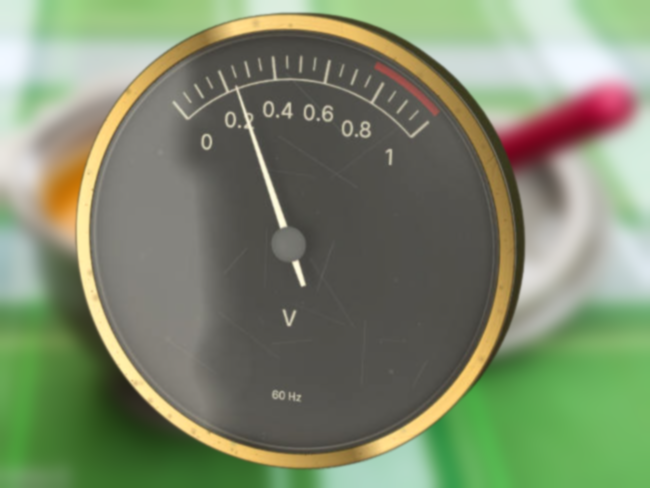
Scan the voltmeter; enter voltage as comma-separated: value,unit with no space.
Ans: 0.25,V
